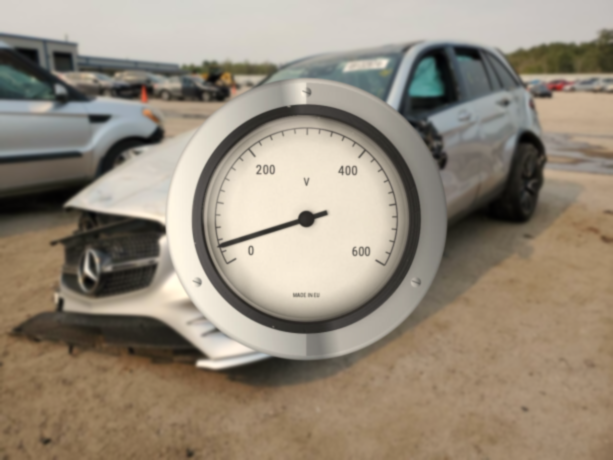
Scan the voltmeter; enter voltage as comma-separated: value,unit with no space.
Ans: 30,V
